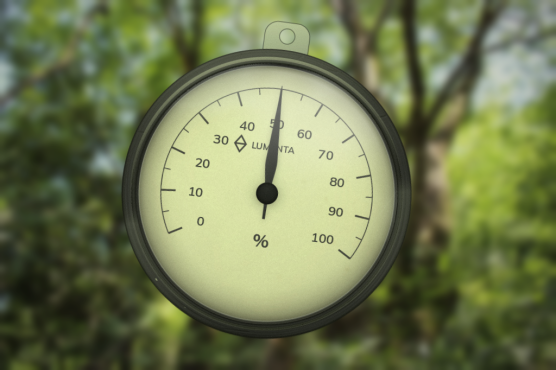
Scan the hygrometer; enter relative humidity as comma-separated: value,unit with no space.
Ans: 50,%
